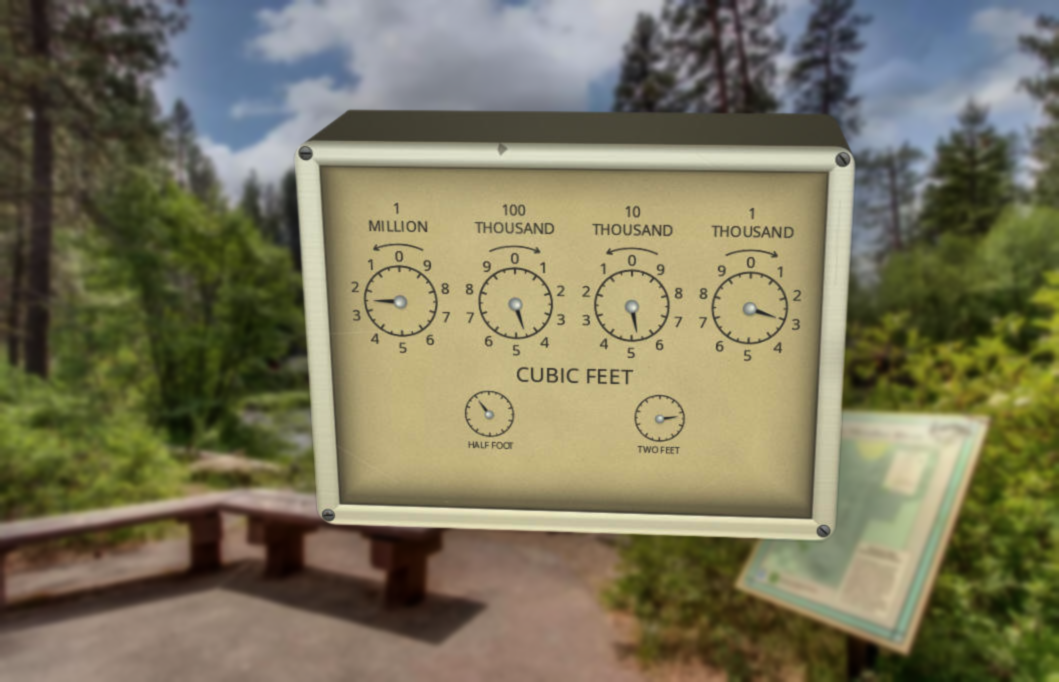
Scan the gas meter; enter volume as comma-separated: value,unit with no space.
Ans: 245300,ft³
